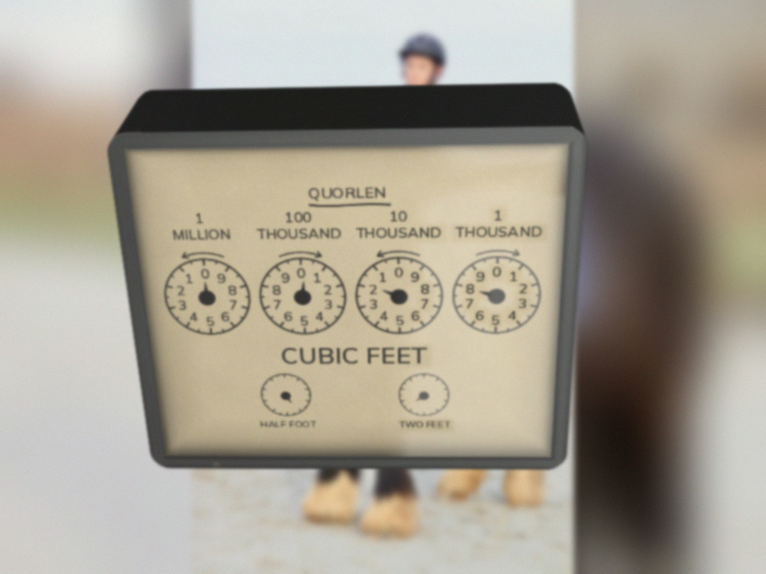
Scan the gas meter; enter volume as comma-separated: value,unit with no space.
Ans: 1800,ft³
